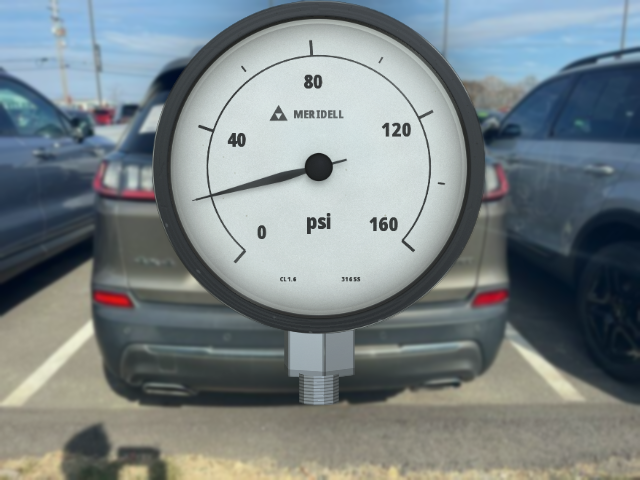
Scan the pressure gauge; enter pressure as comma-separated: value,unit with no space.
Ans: 20,psi
